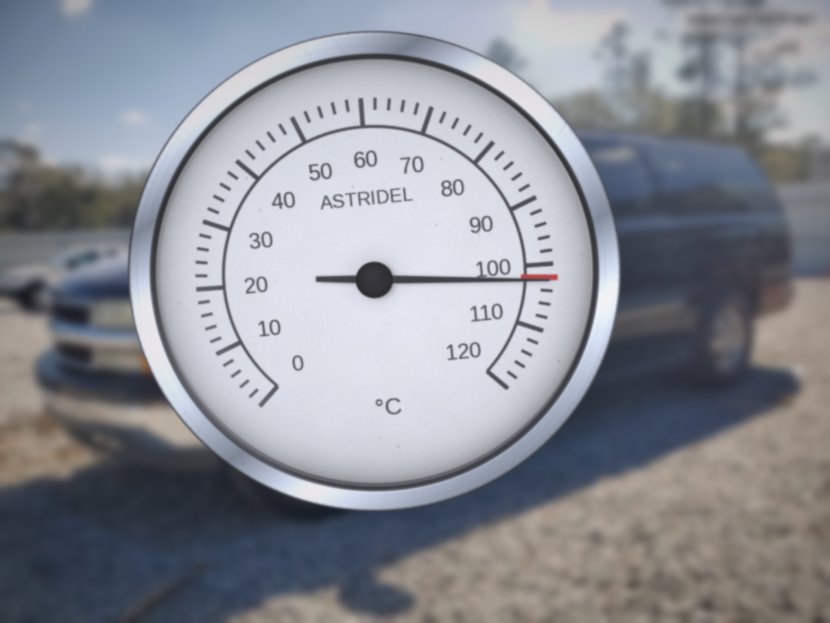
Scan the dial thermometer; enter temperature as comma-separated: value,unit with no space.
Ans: 102,°C
